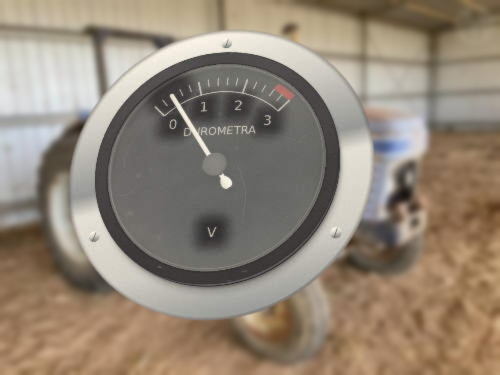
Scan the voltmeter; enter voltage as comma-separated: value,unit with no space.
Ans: 0.4,V
